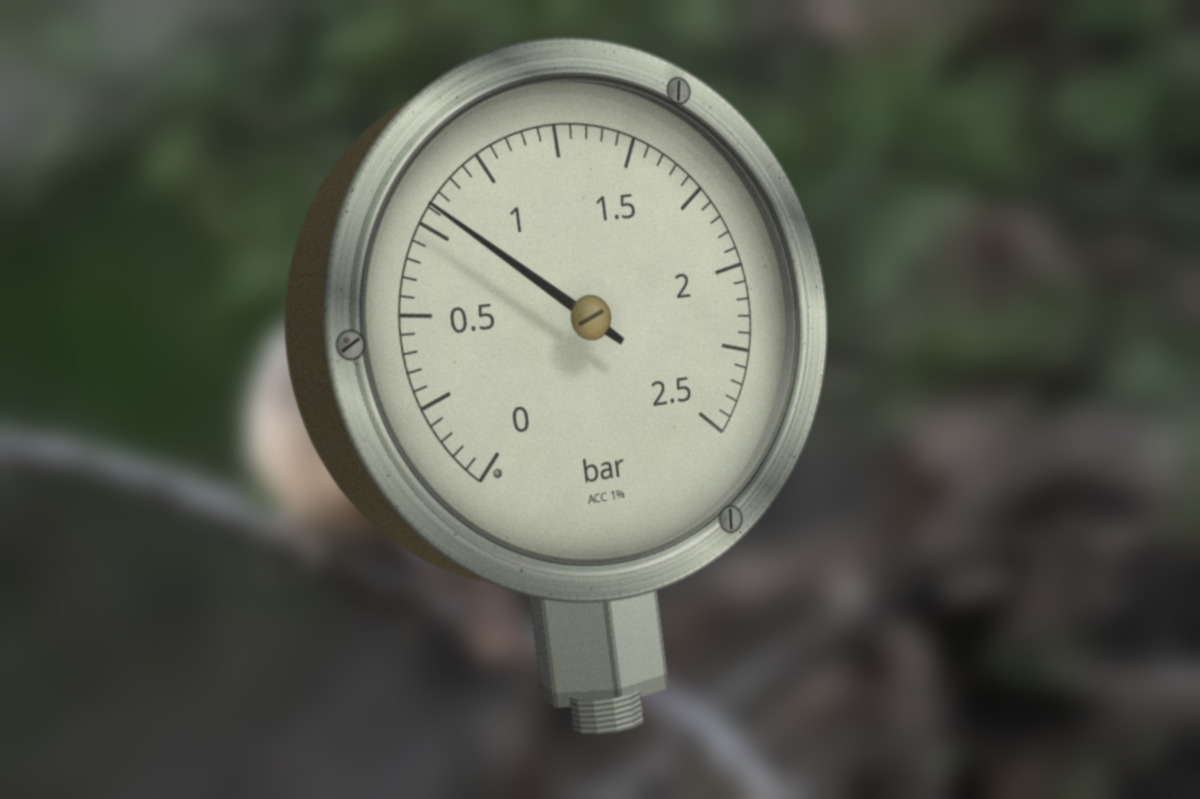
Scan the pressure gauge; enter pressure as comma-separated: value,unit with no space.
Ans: 0.8,bar
